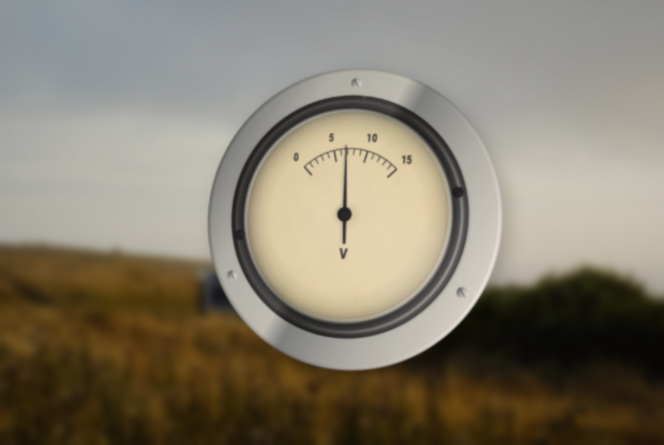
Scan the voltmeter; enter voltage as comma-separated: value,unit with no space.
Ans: 7,V
